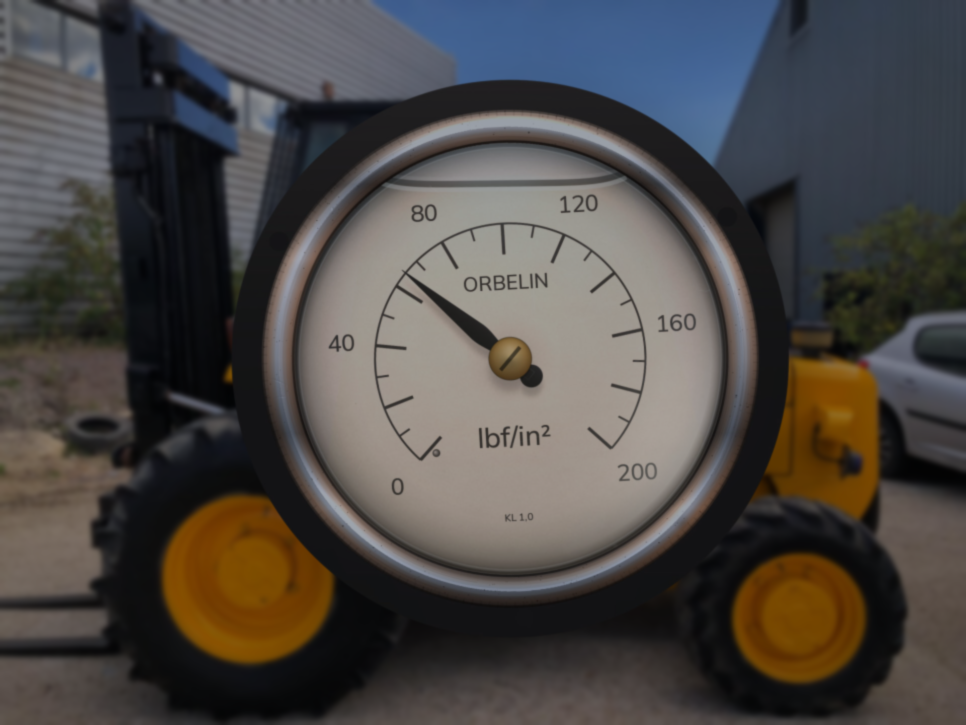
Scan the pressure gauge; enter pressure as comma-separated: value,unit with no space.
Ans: 65,psi
